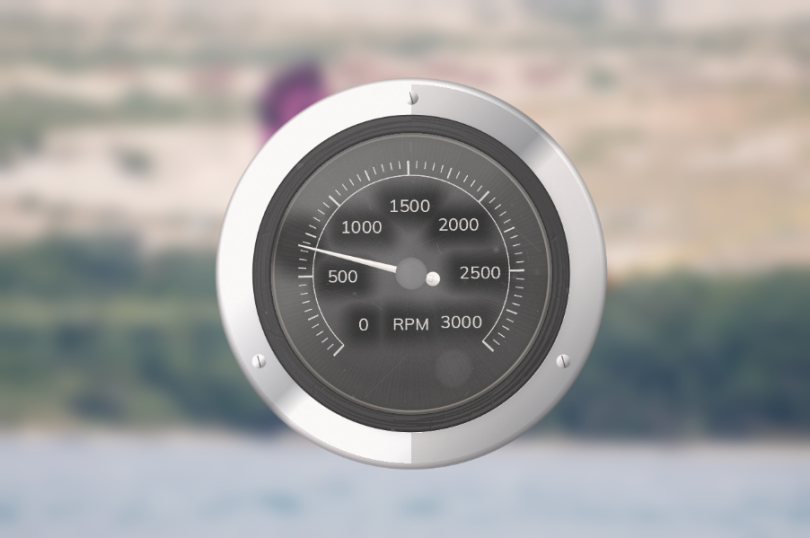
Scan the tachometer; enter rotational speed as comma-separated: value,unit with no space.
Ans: 675,rpm
